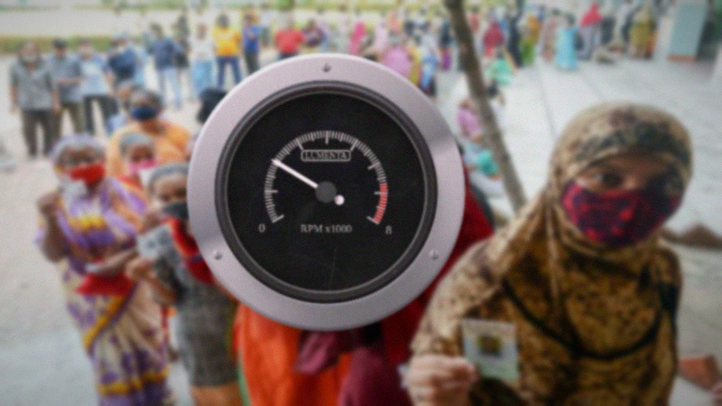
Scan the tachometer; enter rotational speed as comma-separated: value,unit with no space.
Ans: 2000,rpm
